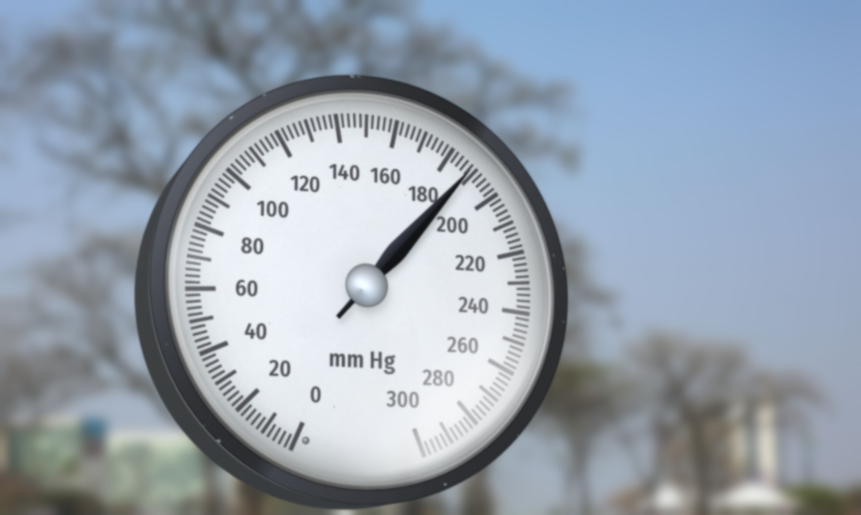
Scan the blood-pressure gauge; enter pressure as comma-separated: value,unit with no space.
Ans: 188,mmHg
